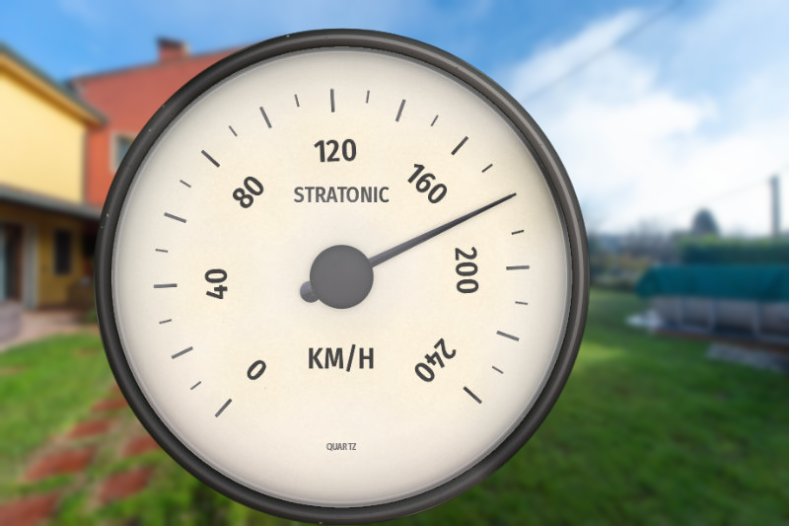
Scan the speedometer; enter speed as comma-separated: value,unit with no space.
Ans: 180,km/h
